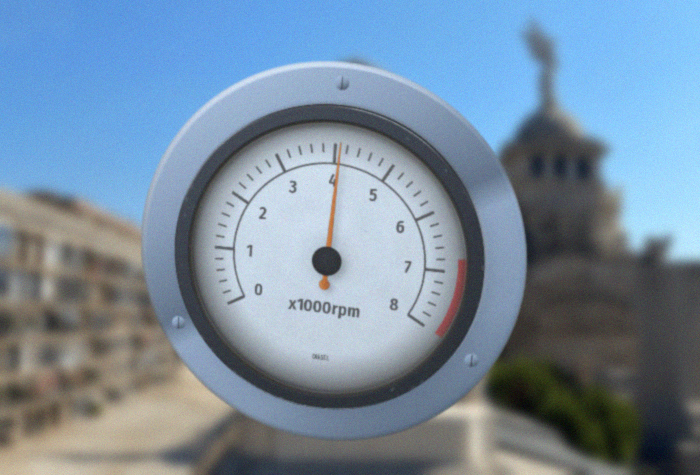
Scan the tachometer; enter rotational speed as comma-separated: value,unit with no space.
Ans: 4100,rpm
